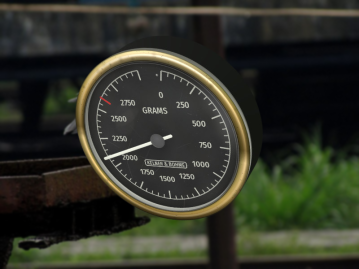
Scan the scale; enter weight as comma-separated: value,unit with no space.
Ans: 2100,g
